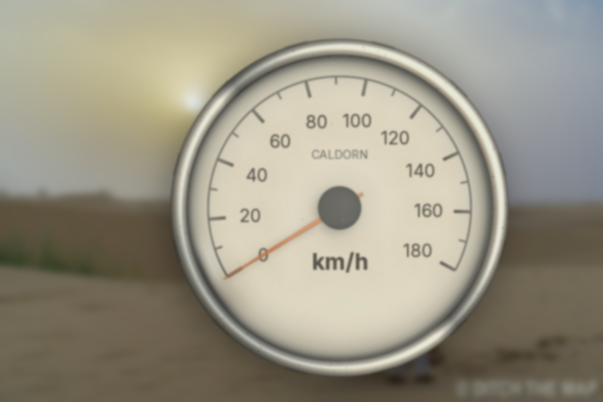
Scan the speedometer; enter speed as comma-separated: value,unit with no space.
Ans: 0,km/h
